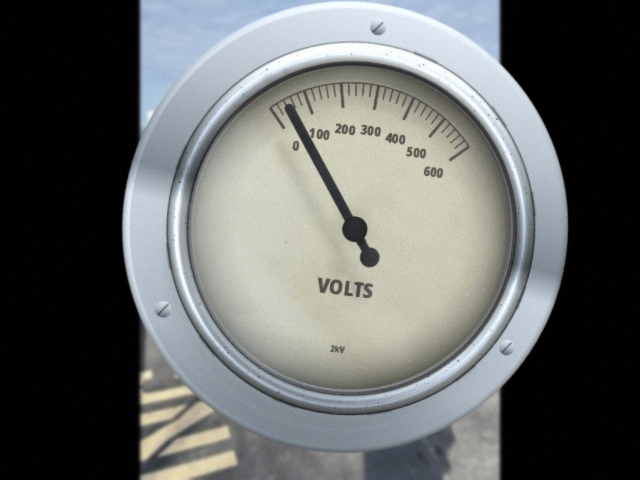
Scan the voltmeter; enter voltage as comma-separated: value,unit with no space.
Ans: 40,V
